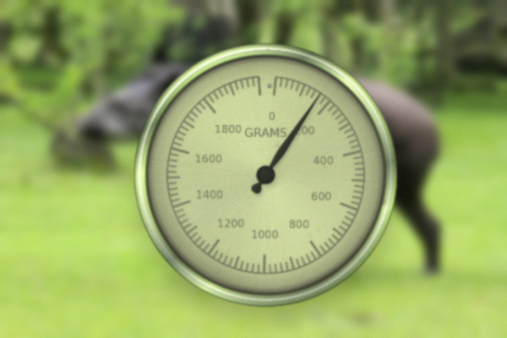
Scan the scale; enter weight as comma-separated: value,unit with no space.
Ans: 160,g
